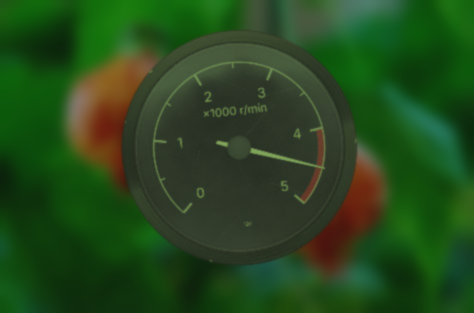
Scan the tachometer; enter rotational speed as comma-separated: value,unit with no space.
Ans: 4500,rpm
